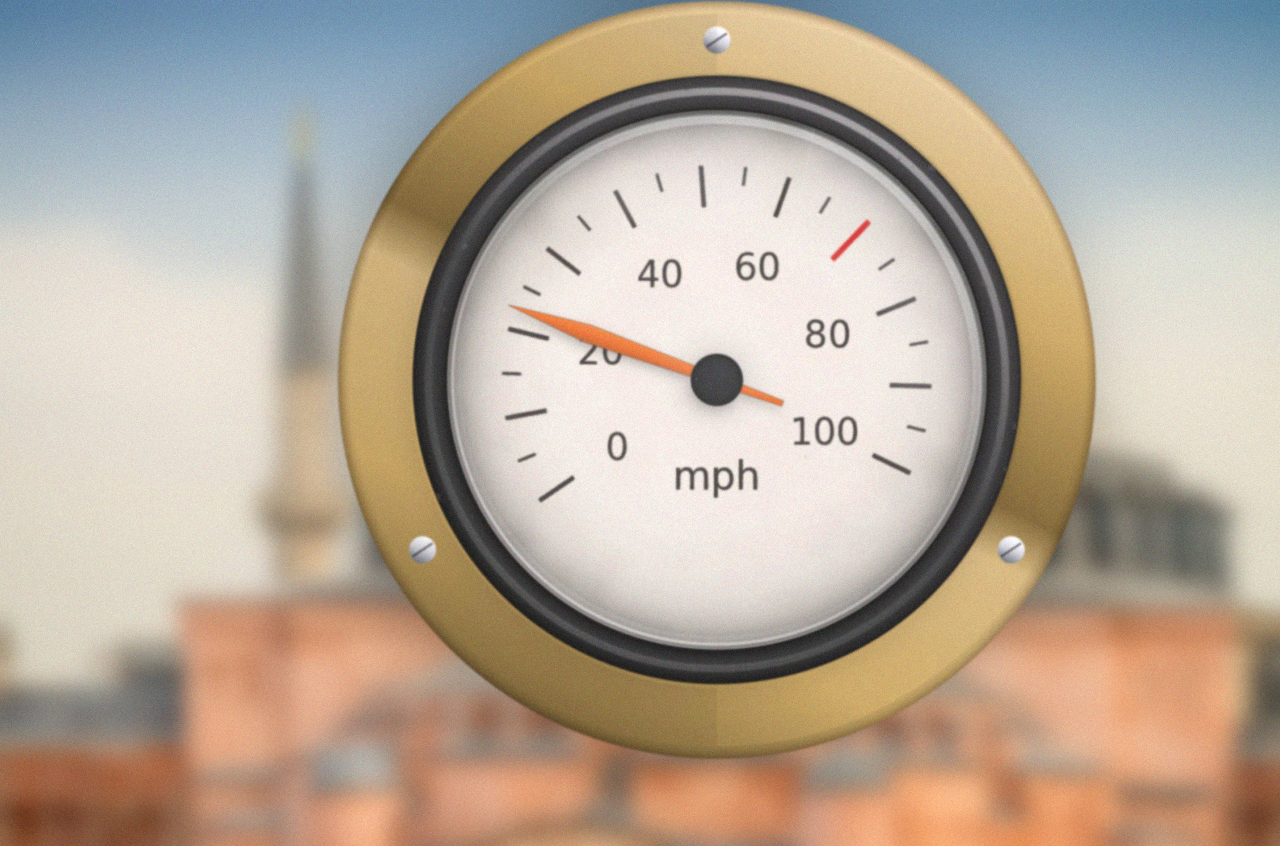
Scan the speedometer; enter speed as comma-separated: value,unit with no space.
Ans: 22.5,mph
